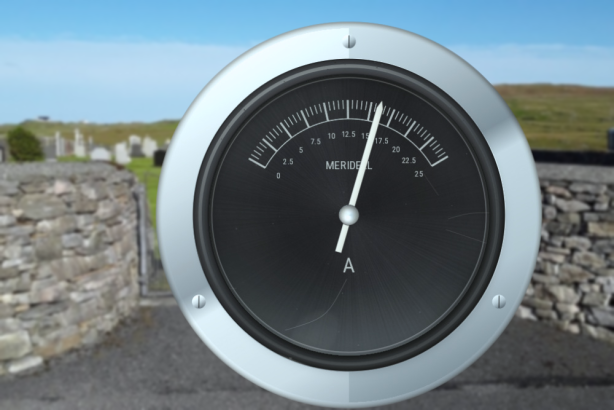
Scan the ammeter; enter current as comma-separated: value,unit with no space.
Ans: 16,A
